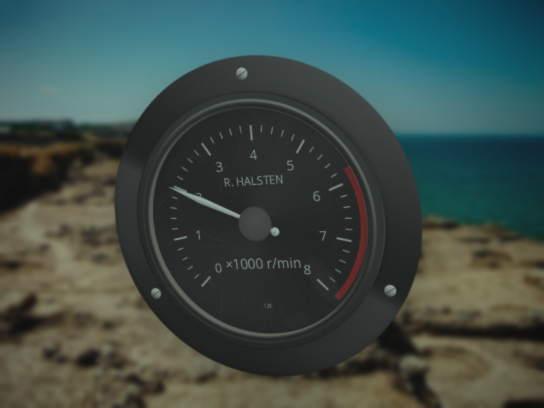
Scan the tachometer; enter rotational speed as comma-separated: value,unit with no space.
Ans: 2000,rpm
